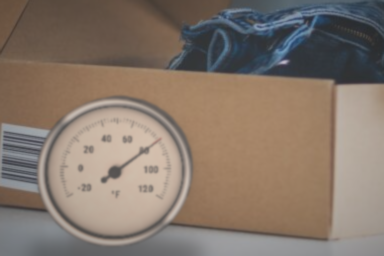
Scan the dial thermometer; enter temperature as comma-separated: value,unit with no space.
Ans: 80,°F
